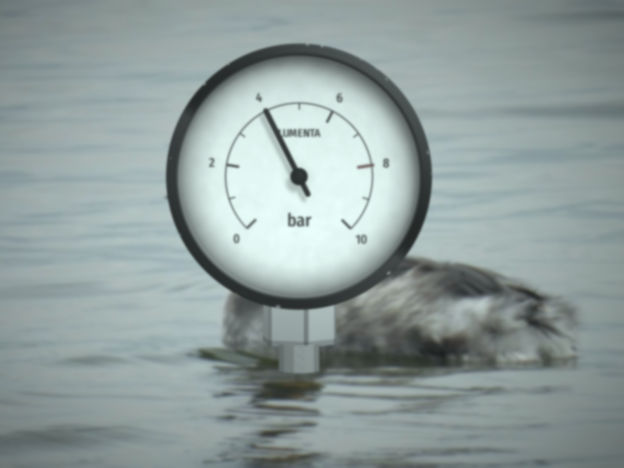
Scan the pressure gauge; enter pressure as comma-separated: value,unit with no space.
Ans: 4,bar
